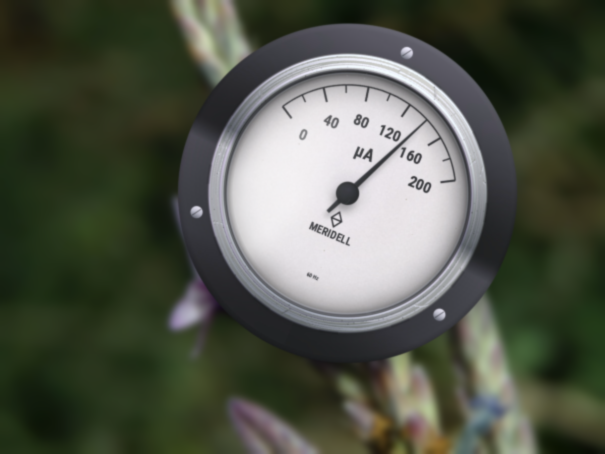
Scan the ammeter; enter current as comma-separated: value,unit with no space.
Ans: 140,µA
